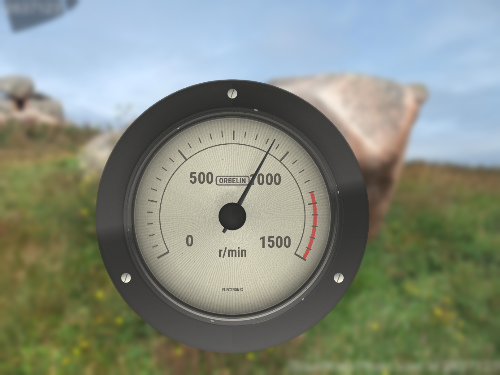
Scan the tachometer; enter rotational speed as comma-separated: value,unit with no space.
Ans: 925,rpm
